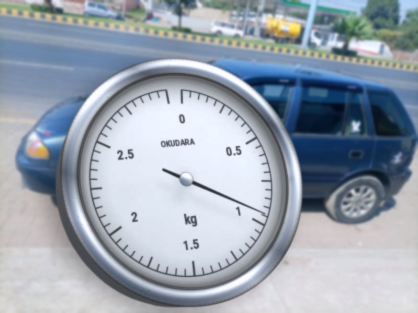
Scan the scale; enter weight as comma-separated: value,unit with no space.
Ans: 0.95,kg
